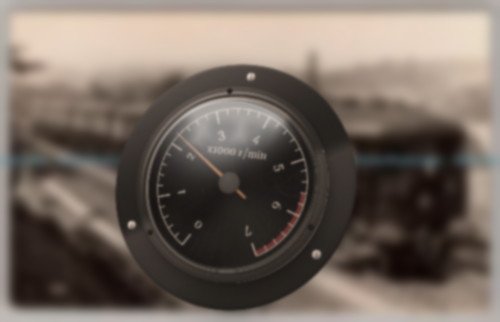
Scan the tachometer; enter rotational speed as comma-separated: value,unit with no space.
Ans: 2200,rpm
